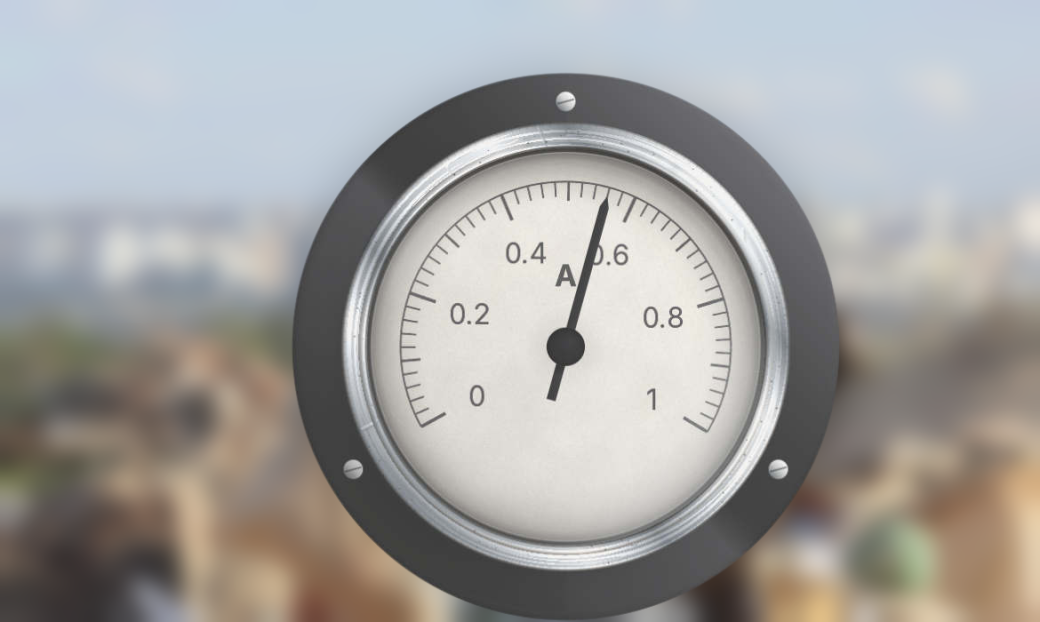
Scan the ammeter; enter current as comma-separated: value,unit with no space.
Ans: 0.56,A
